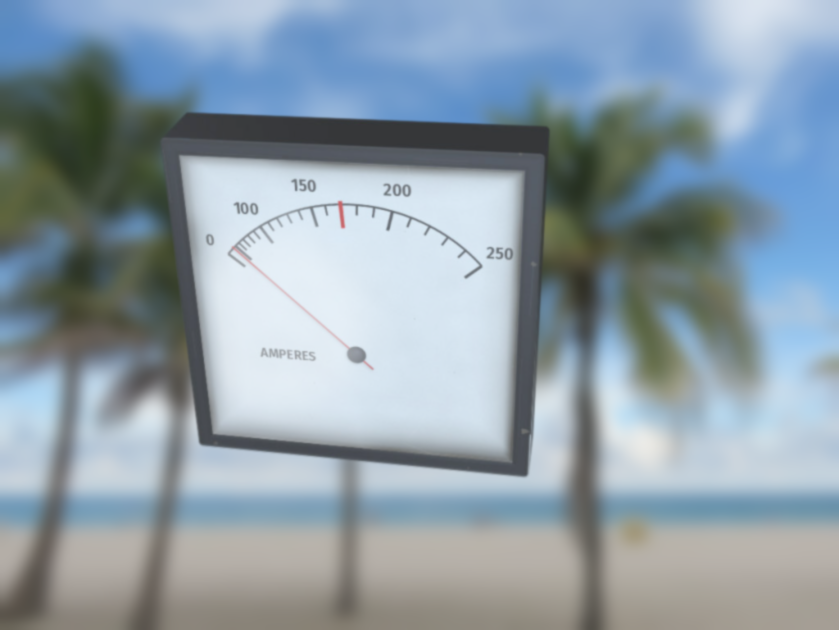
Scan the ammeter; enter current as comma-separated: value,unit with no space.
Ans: 50,A
